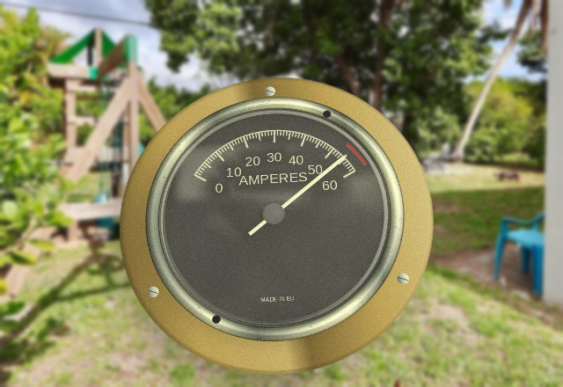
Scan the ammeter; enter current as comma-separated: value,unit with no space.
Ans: 55,A
